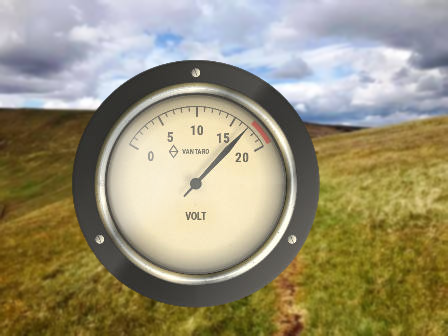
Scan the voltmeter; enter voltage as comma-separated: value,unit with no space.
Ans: 17,V
